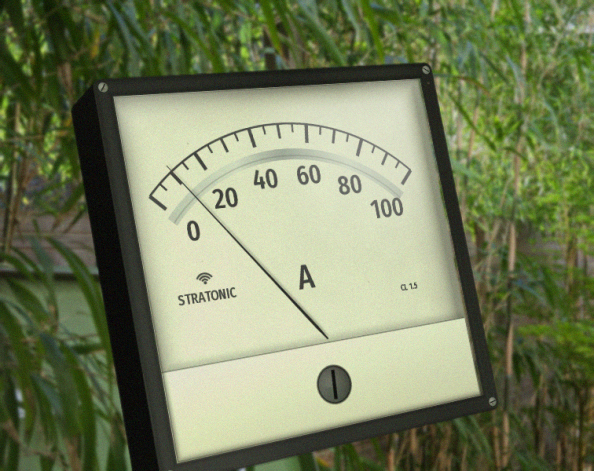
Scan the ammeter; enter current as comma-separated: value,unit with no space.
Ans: 10,A
